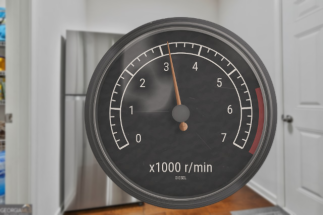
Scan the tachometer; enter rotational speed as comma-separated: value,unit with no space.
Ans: 3200,rpm
